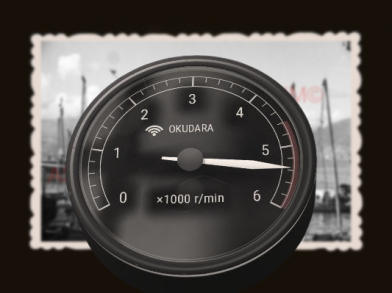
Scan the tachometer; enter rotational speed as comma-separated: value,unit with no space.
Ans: 5400,rpm
